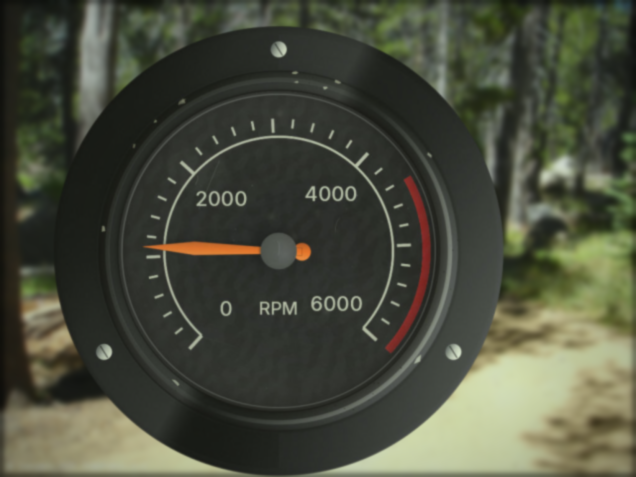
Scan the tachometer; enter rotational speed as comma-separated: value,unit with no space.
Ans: 1100,rpm
